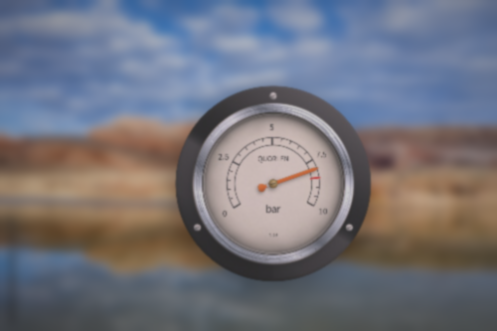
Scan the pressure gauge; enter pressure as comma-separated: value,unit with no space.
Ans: 8,bar
